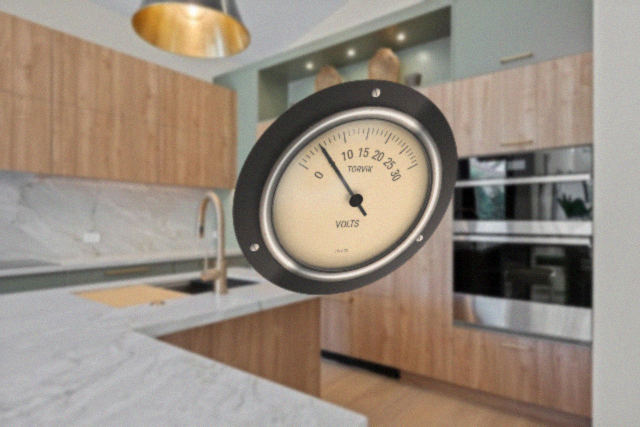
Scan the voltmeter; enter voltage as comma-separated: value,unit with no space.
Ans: 5,V
